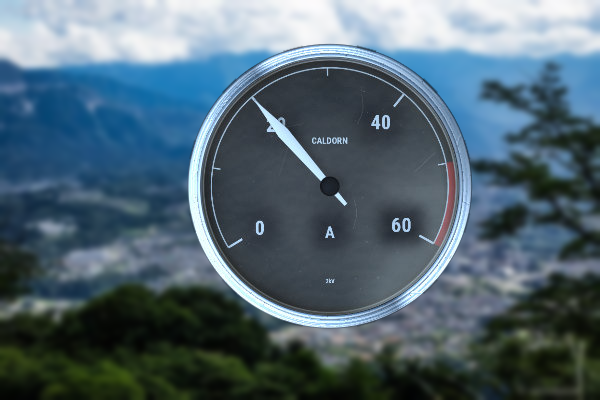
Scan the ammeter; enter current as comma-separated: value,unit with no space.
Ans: 20,A
